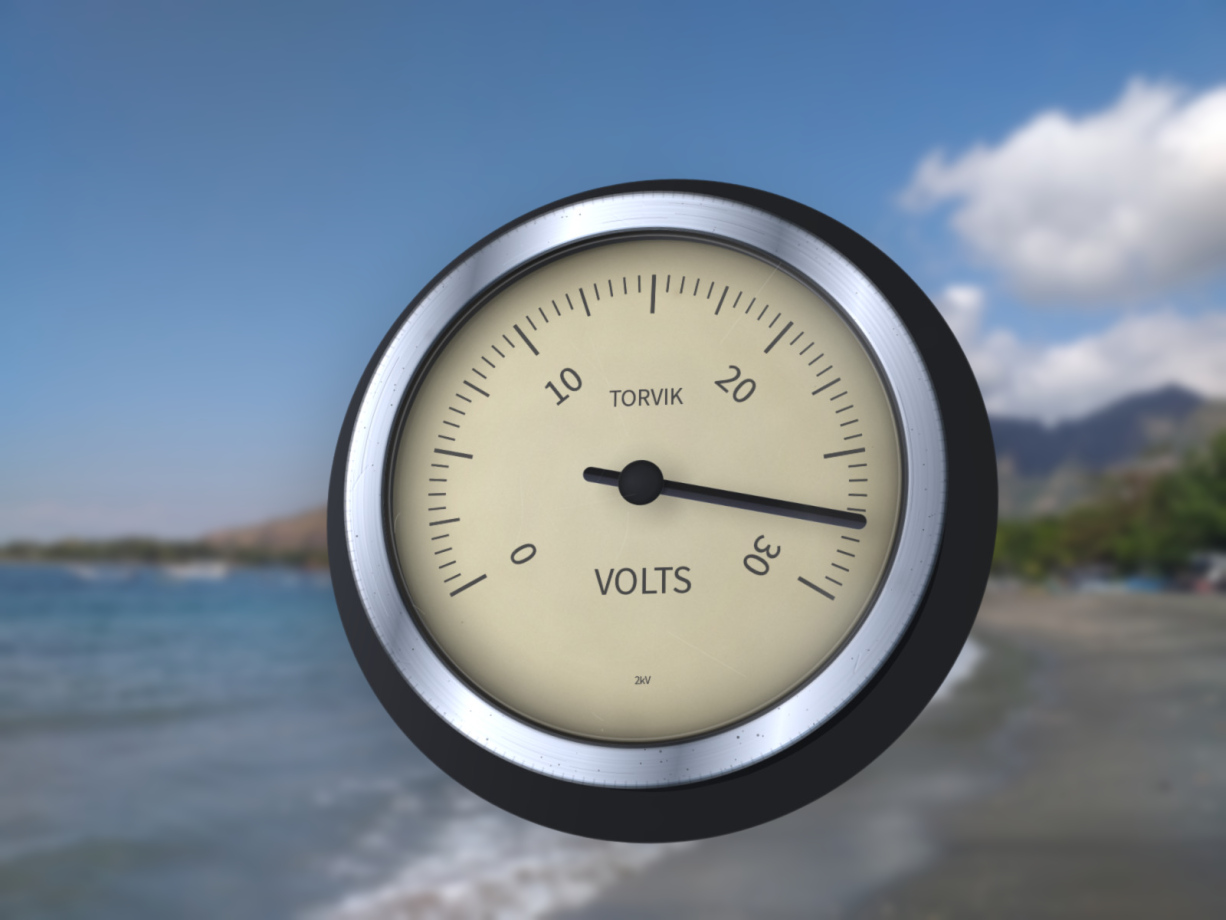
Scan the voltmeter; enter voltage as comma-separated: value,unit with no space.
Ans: 27.5,V
